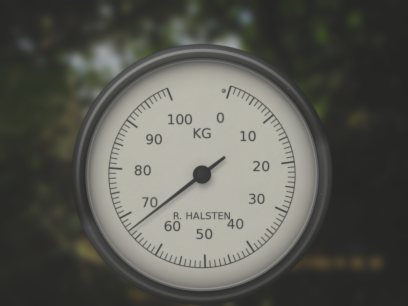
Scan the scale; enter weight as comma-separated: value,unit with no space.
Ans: 67,kg
